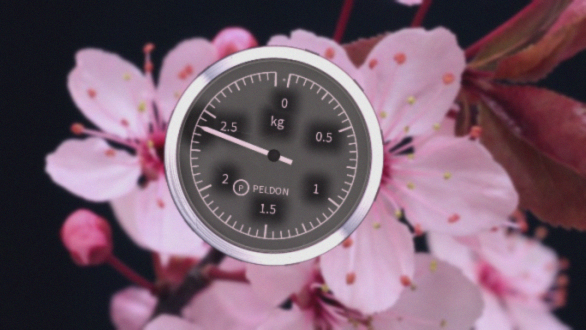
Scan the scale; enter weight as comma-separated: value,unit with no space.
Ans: 2.4,kg
